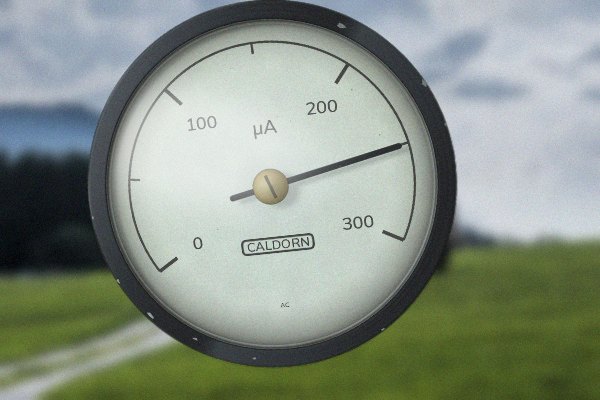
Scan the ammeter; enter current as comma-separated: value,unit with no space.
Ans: 250,µA
